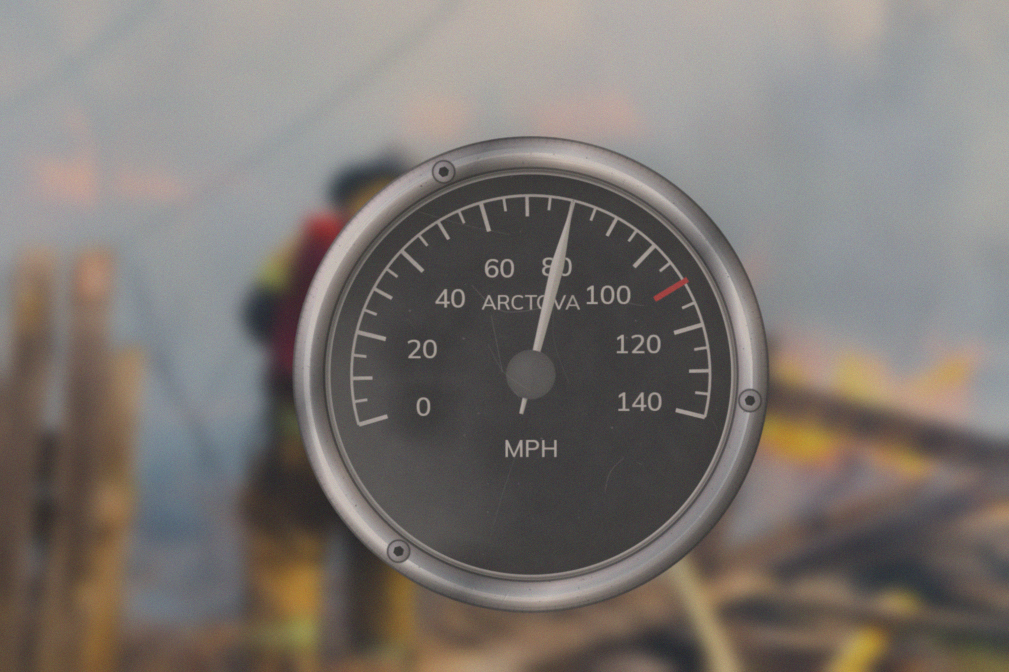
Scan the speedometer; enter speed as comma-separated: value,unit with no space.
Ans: 80,mph
